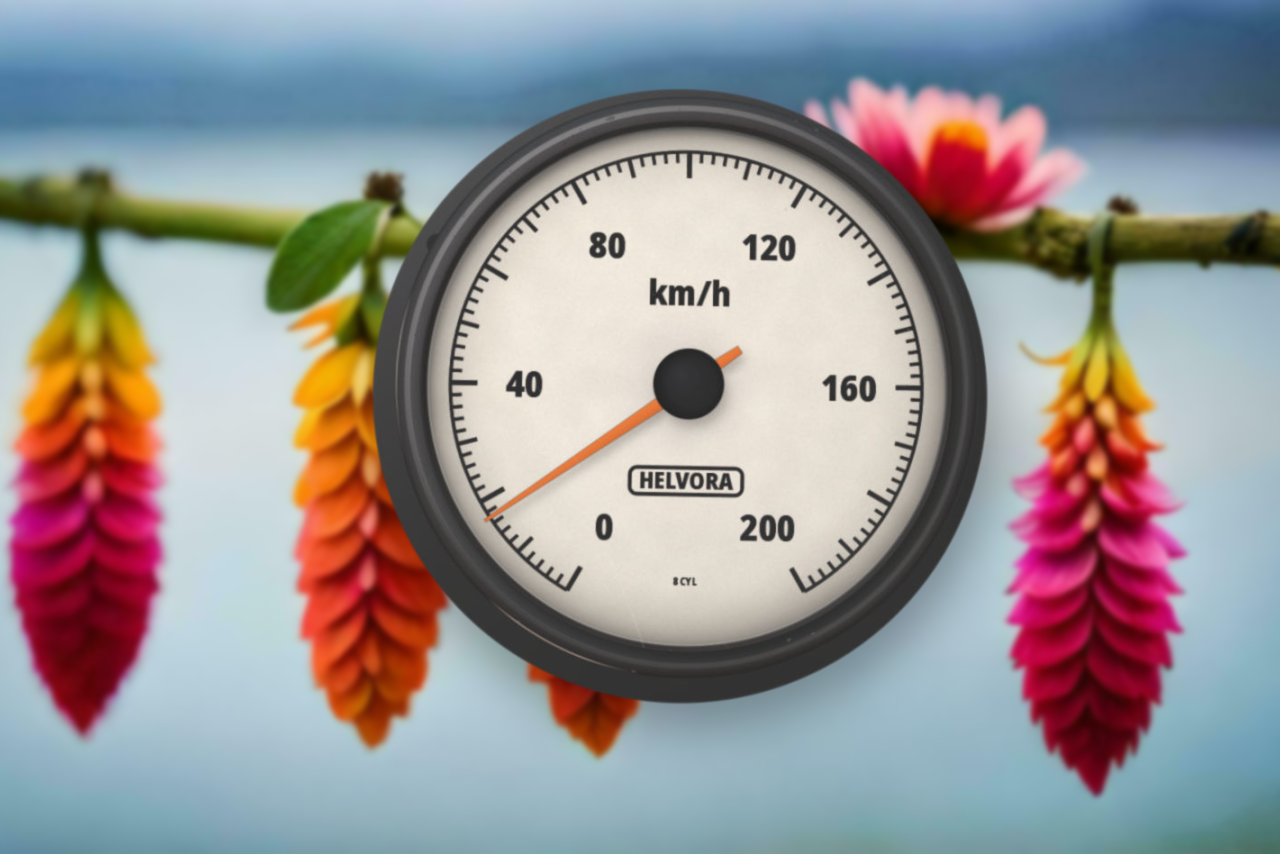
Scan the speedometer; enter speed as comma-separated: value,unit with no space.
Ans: 17,km/h
